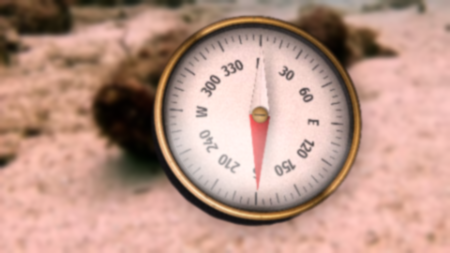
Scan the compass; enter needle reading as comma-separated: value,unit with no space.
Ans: 180,°
